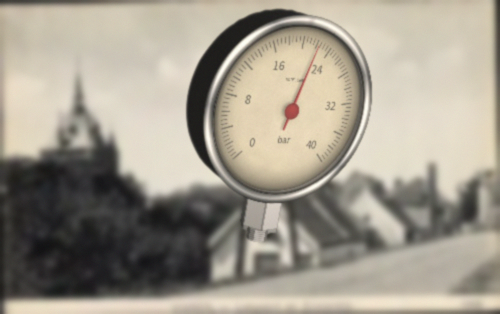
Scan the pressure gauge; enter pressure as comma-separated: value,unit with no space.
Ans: 22,bar
